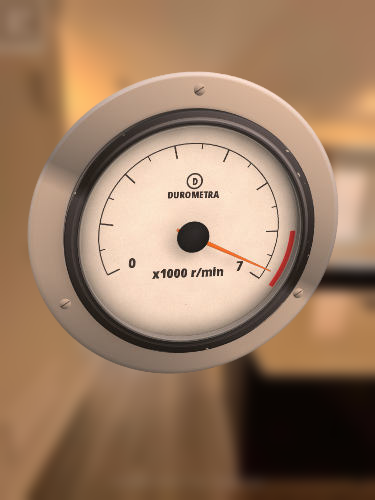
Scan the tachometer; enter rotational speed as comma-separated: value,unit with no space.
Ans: 6750,rpm
